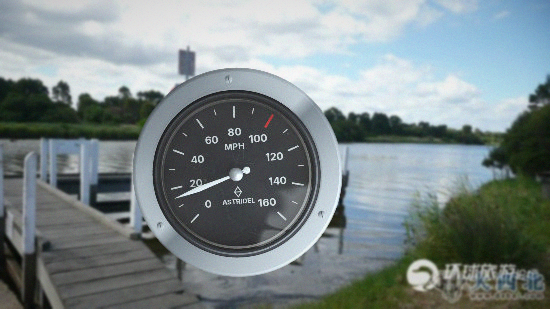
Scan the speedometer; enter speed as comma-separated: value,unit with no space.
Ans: 15,mph
